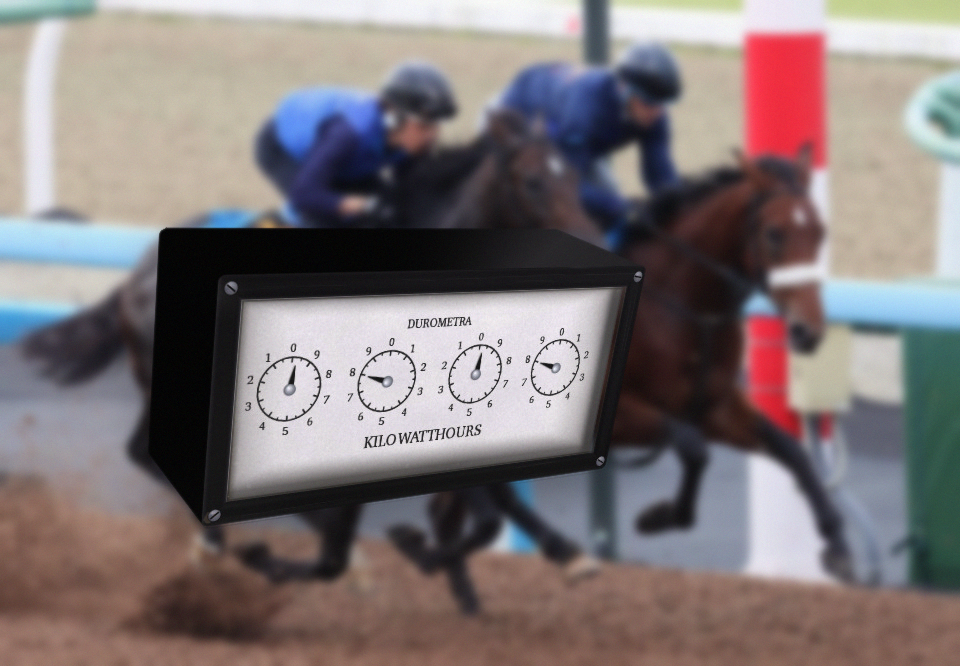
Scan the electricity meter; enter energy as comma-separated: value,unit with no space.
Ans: 9798,kWh
